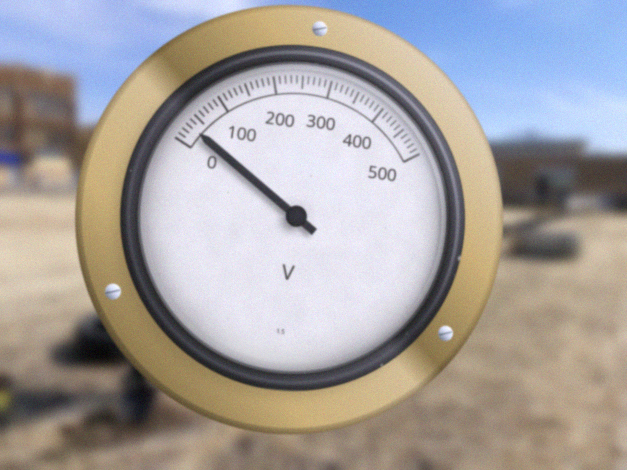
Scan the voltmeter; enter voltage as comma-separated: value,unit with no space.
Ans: 30,V
